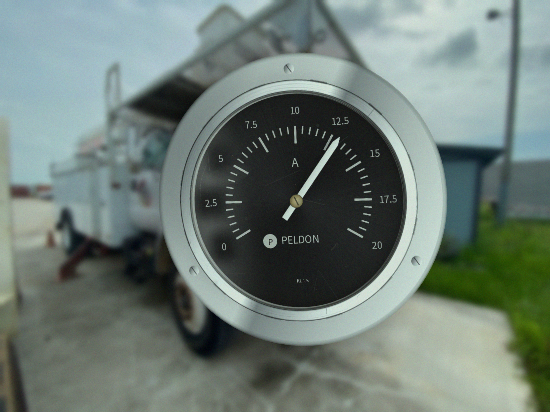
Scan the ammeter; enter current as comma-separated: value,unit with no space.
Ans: 13,A
